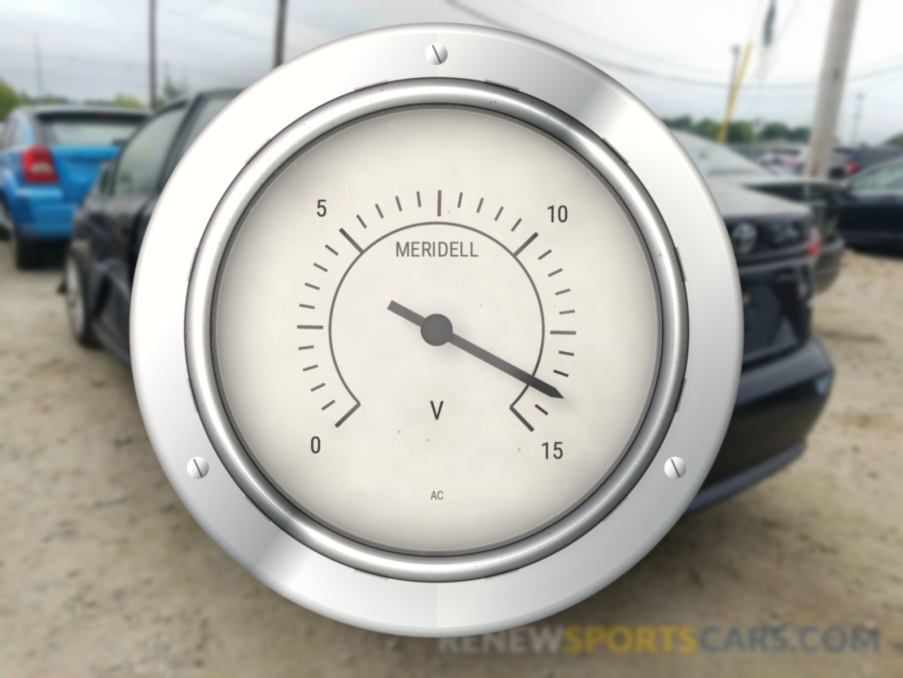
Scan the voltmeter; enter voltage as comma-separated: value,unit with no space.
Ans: 14,V
